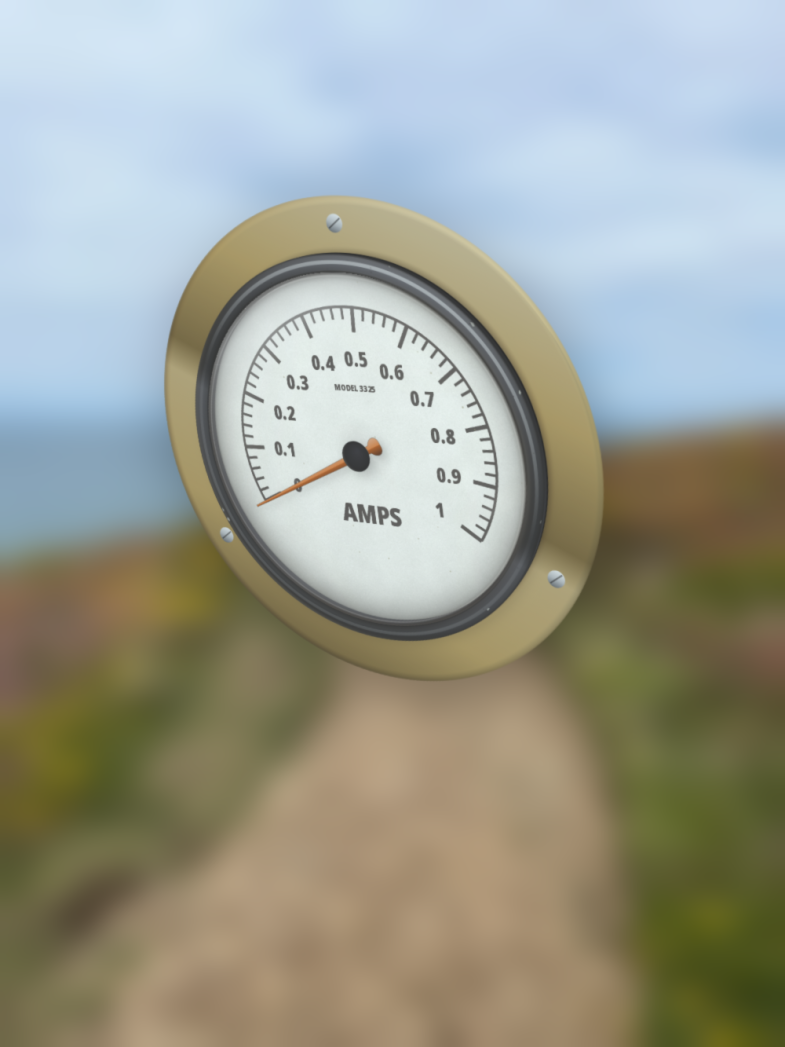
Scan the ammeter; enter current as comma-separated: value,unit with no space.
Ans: 0,A
